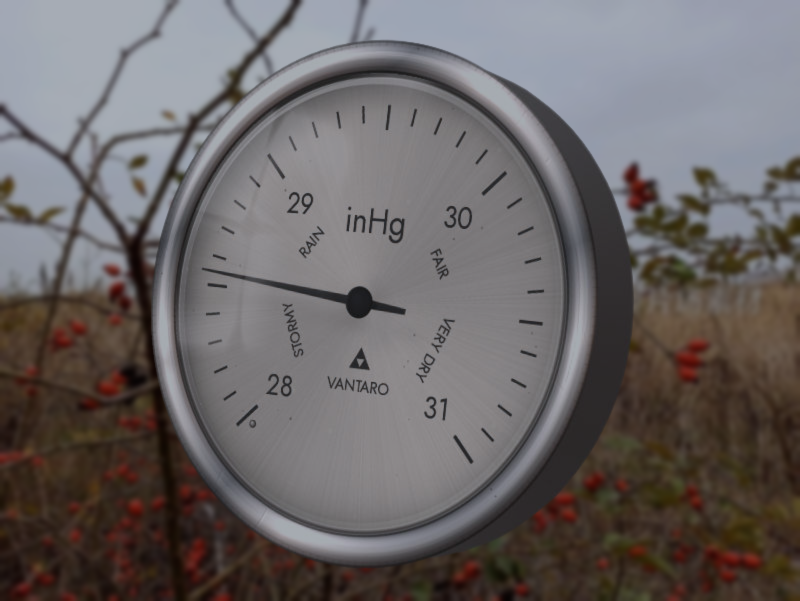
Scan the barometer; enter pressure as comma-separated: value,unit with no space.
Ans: 28.55,inHg
